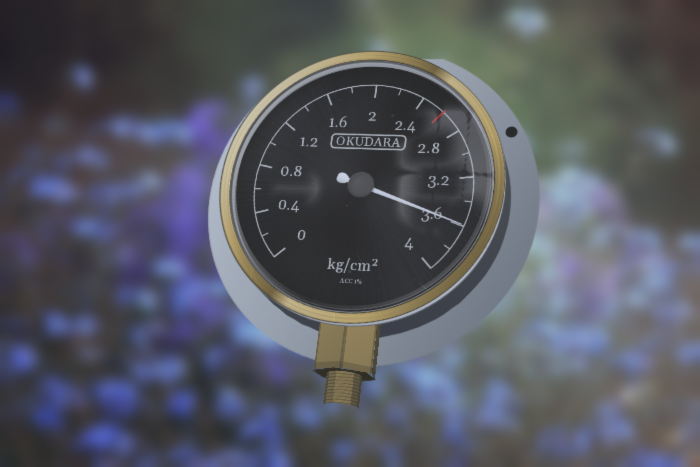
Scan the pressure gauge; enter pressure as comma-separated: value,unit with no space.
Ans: 3.6,kg/cm²
